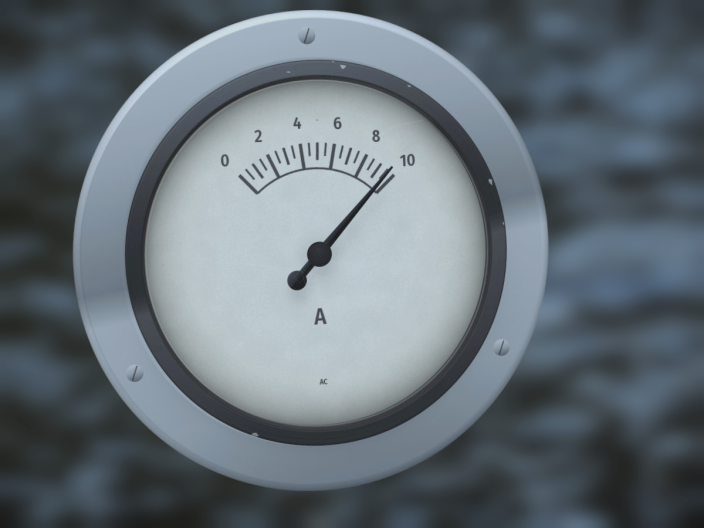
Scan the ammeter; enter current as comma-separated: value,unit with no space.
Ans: 9.5,A
